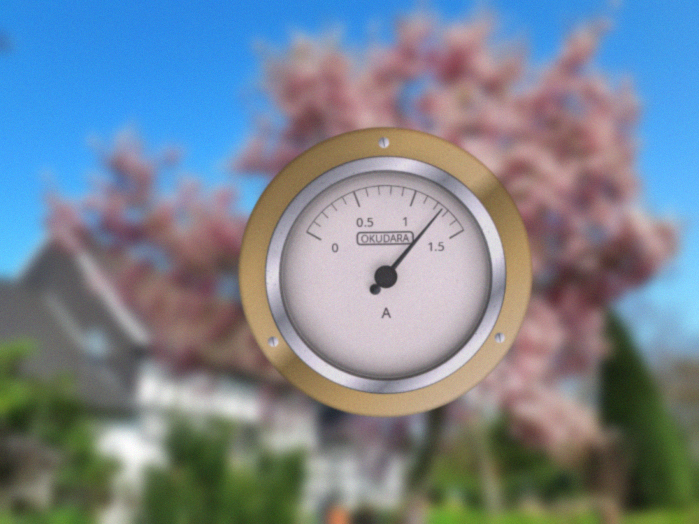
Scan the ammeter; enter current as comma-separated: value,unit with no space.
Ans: 1.25,A
